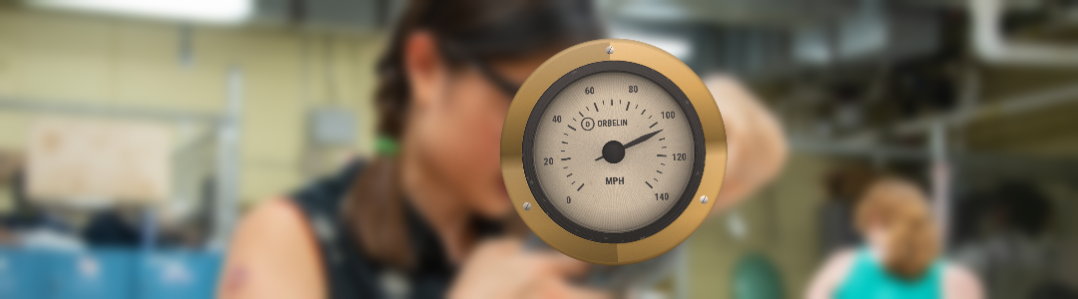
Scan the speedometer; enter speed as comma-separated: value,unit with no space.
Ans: 105,mph
